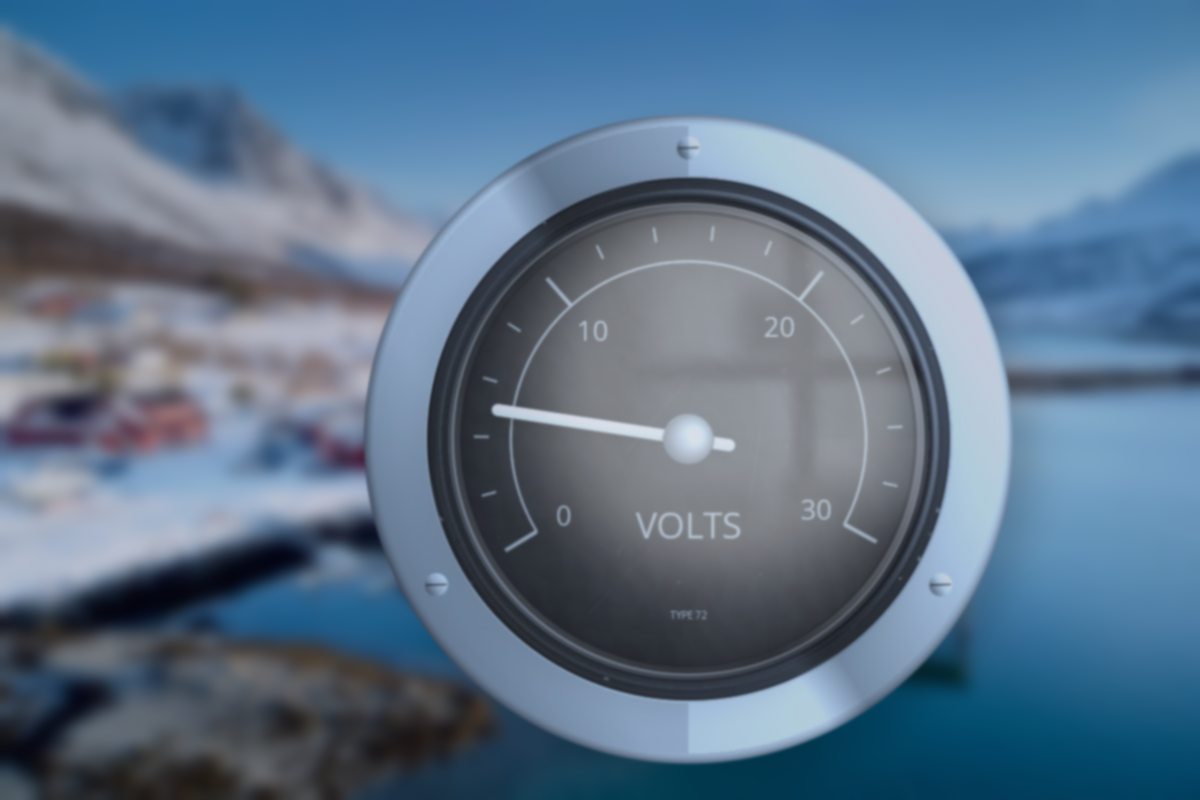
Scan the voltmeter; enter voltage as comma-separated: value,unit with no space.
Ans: 5,V
